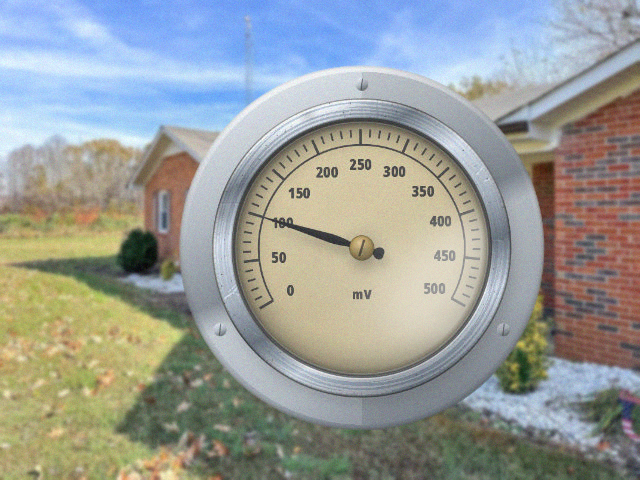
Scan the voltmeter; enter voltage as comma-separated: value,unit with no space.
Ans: 100,mV
